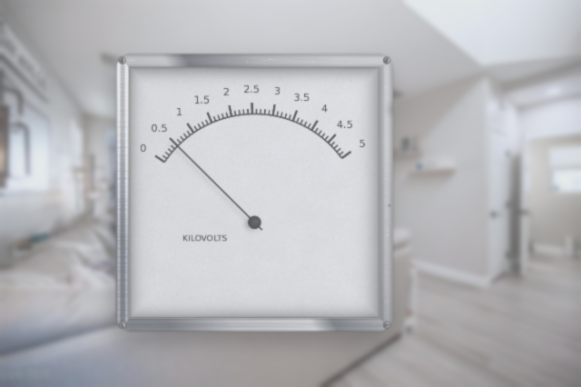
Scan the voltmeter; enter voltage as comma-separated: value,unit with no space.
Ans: 0.5,kV
